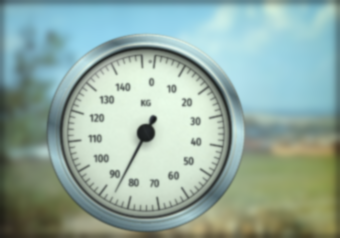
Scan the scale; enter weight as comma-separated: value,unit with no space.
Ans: 86,kg
